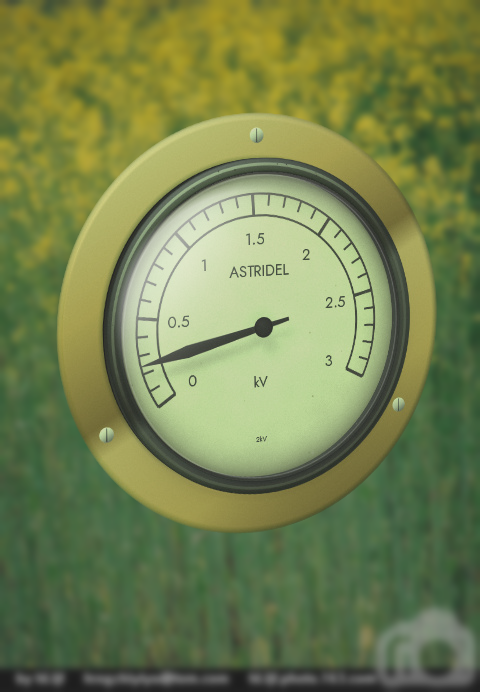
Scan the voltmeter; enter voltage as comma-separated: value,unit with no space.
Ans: 0.25,kV
